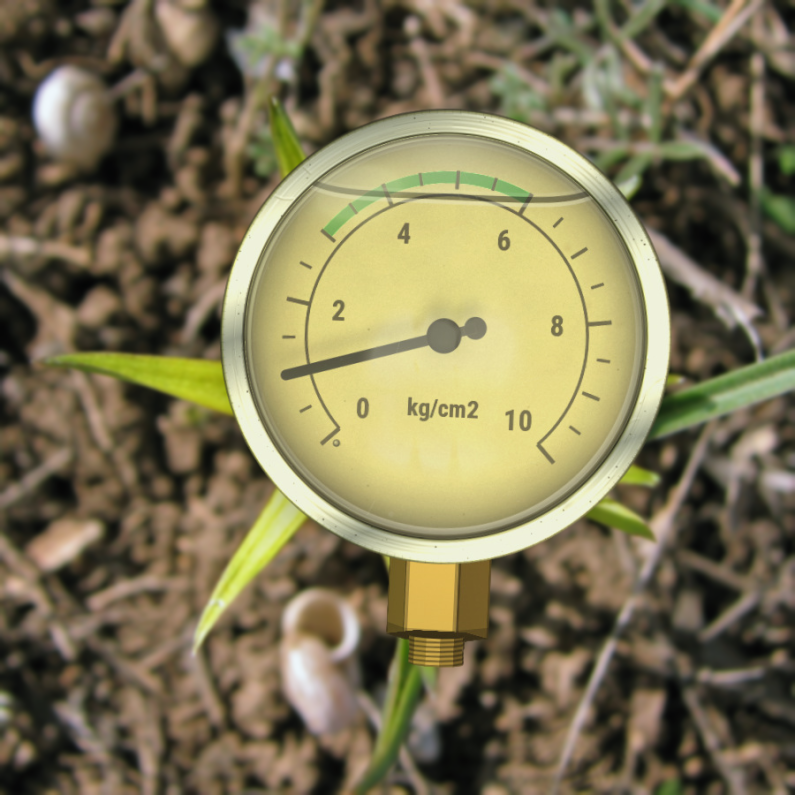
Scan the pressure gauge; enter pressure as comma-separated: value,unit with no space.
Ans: 1,kg/cm²
